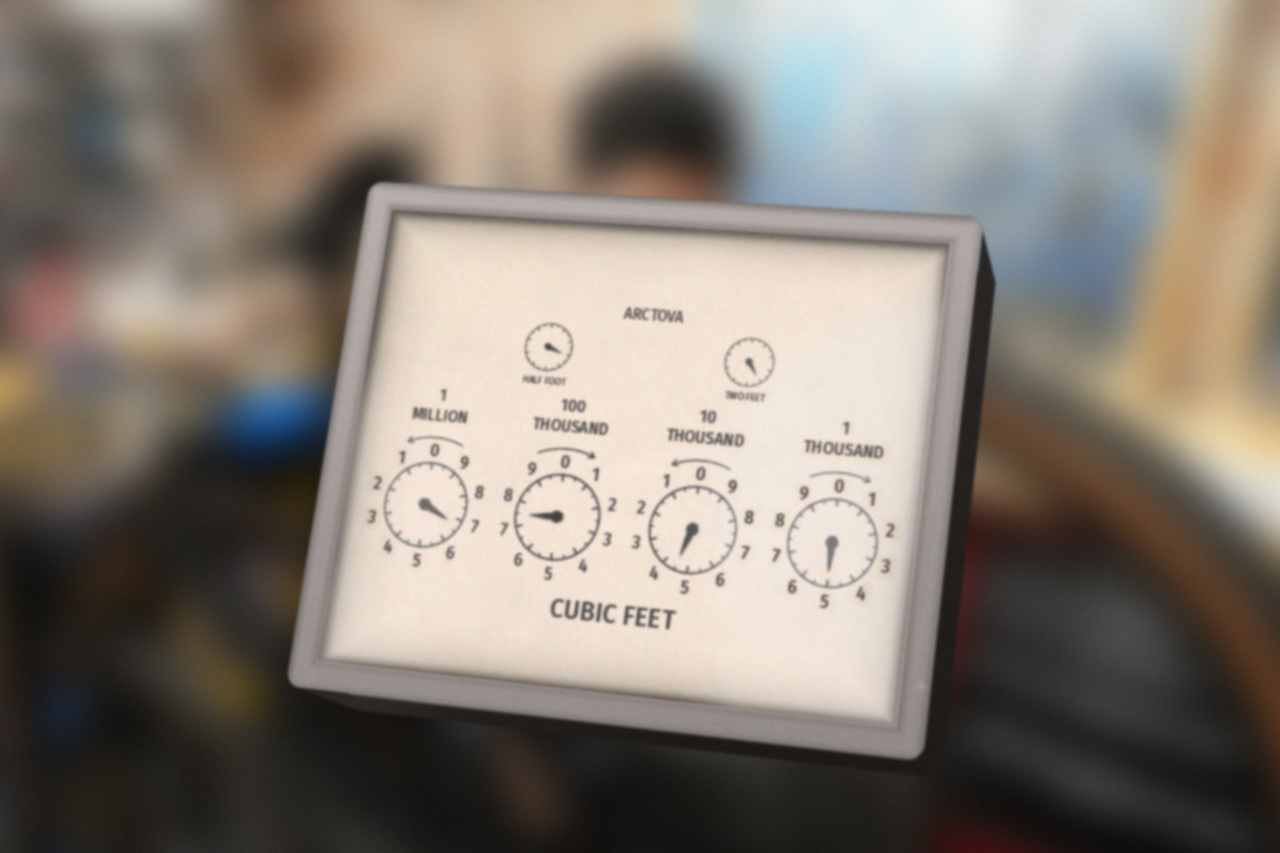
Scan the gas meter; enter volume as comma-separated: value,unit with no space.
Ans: 674500,ft³
